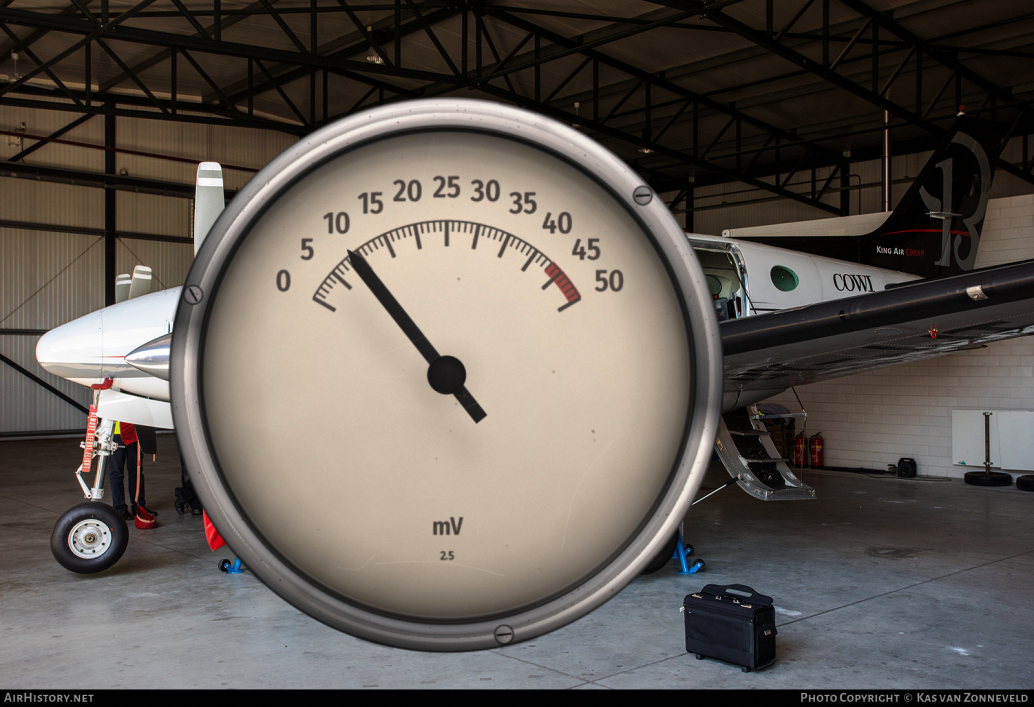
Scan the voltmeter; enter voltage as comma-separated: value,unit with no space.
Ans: 9,mV
